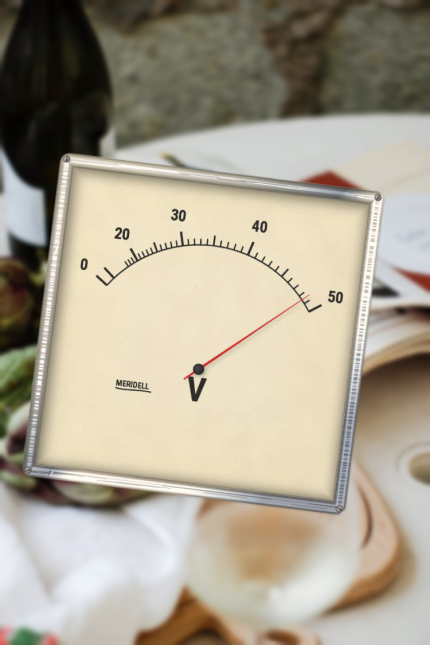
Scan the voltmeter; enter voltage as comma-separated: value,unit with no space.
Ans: 48.5,V
